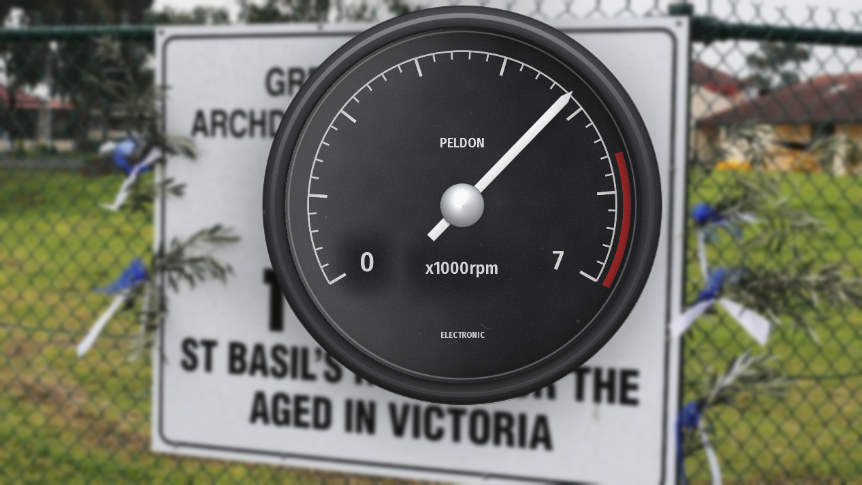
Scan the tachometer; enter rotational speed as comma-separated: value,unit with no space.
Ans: 4800,rpm
